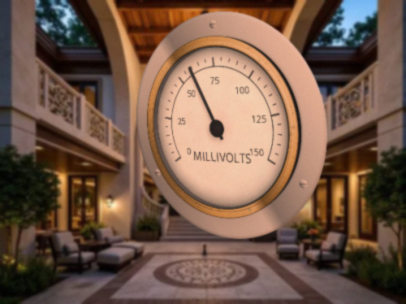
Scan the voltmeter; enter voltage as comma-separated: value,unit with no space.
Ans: 60,mV
